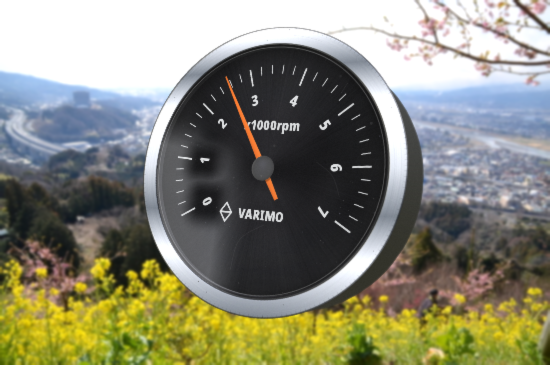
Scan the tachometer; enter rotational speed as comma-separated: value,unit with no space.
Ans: 2600,rpm
